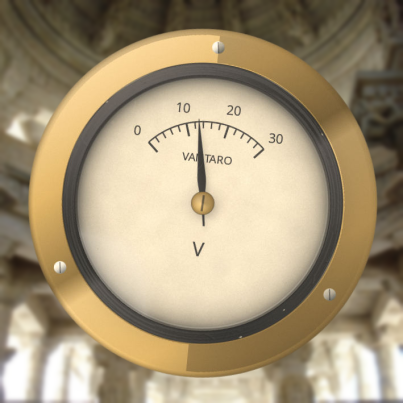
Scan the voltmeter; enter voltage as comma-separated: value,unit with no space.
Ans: 13,V
